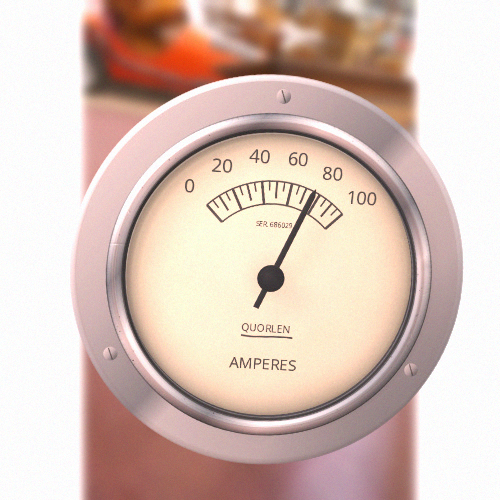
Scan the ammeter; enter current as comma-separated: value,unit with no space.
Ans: 75,A
